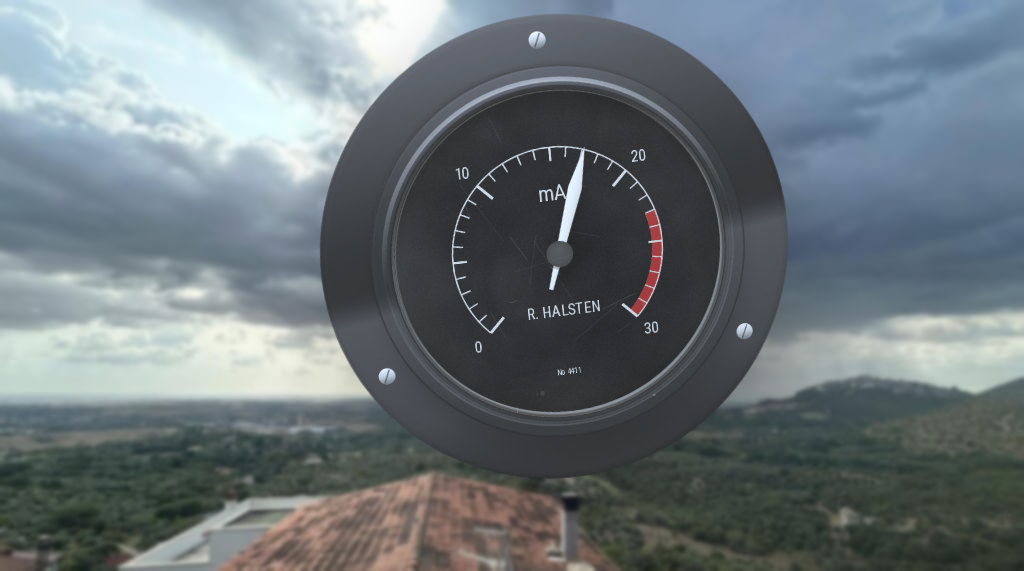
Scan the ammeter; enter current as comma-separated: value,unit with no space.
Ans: 17,mA
